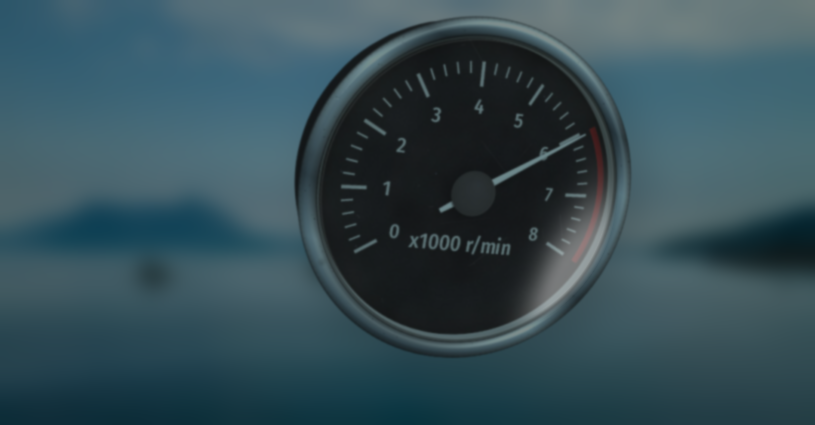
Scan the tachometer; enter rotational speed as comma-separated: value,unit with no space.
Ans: 6000,rpm
